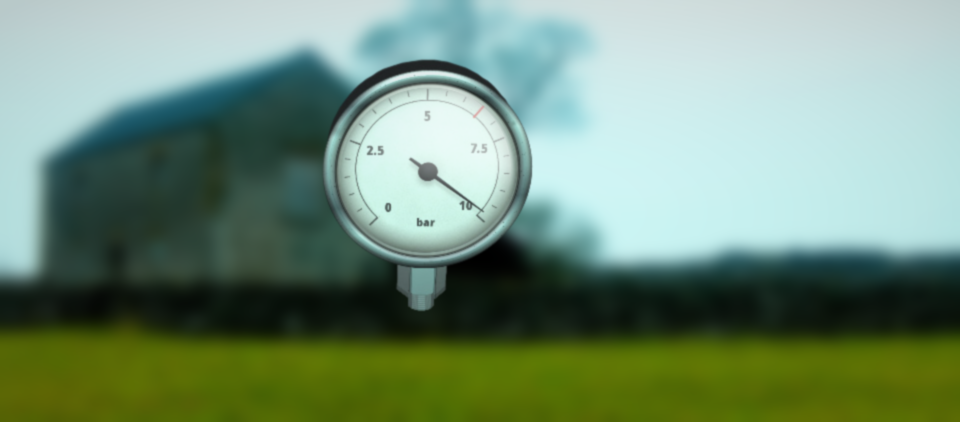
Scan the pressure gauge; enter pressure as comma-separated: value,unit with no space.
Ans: 9.75,bar
